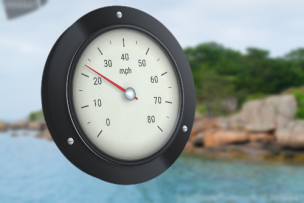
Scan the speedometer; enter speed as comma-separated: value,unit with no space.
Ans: 22.5,mph
